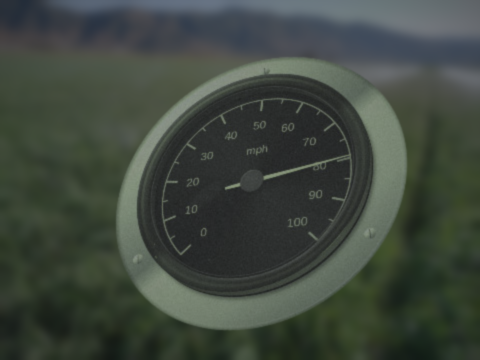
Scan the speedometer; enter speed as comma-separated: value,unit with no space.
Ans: 80,mph
